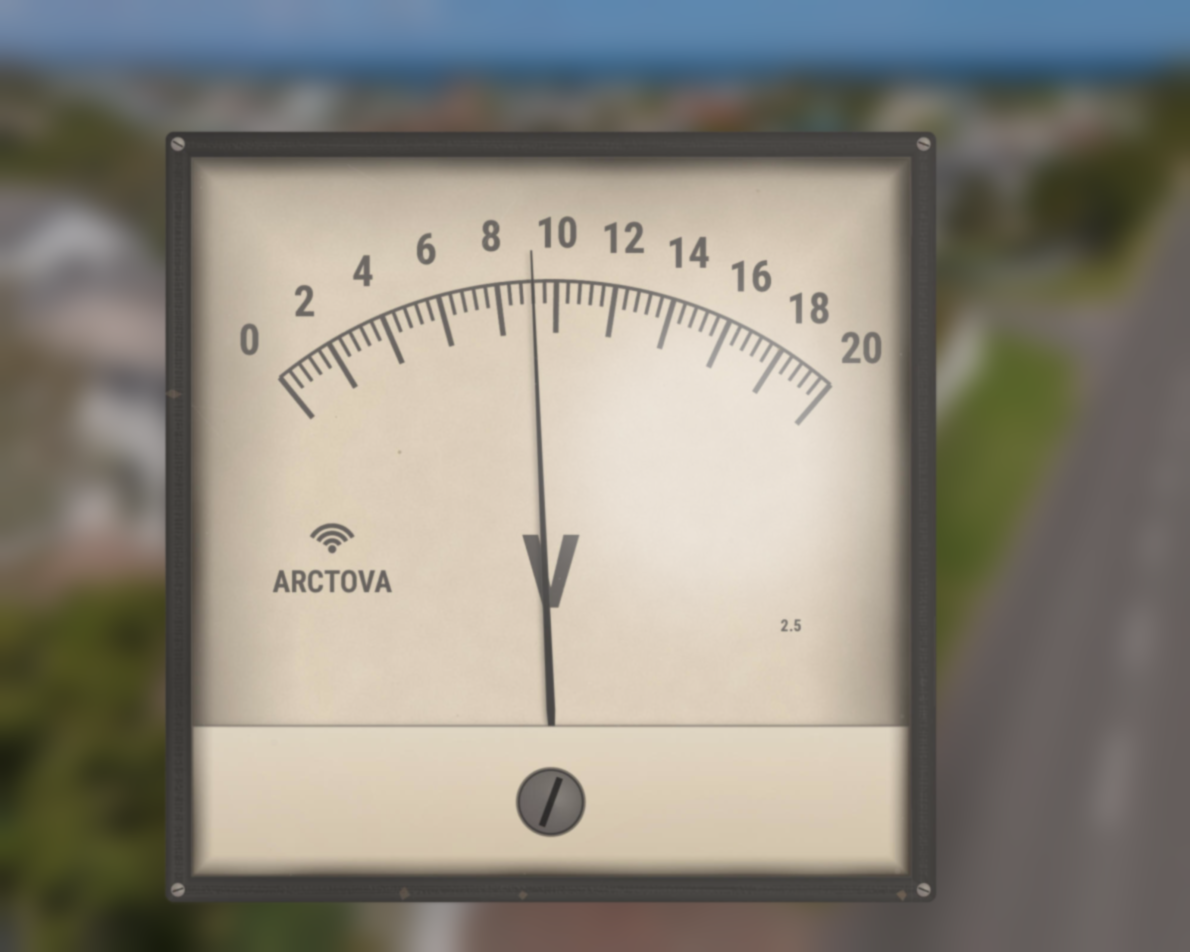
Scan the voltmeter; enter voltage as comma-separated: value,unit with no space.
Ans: 9.2,V
